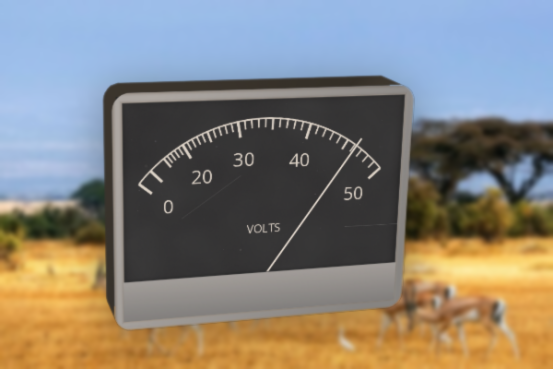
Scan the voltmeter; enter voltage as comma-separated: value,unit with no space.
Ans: 46,V
